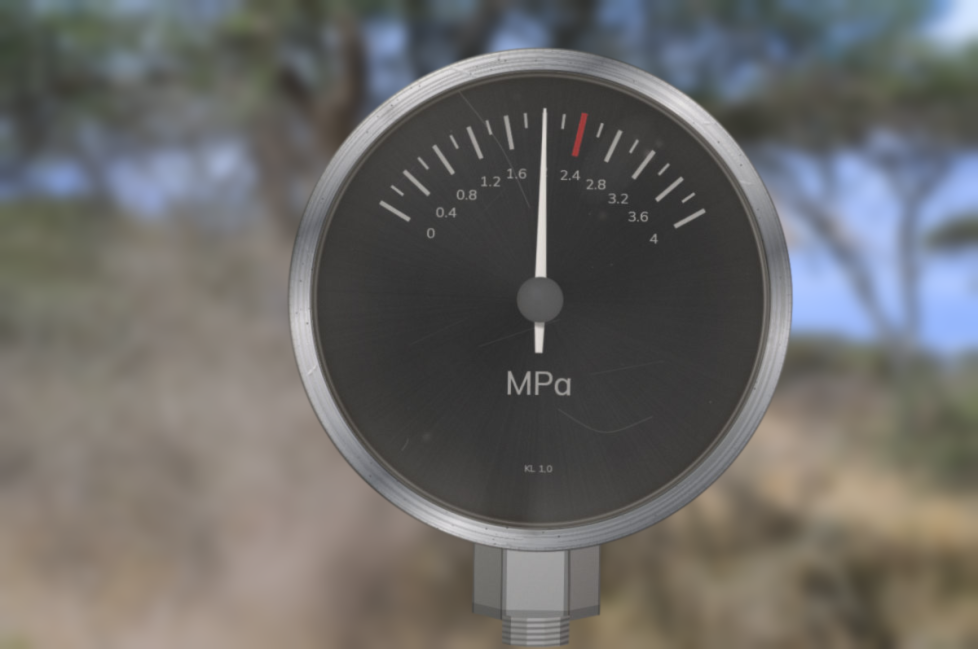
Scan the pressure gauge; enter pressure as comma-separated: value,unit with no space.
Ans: 2,MPa
